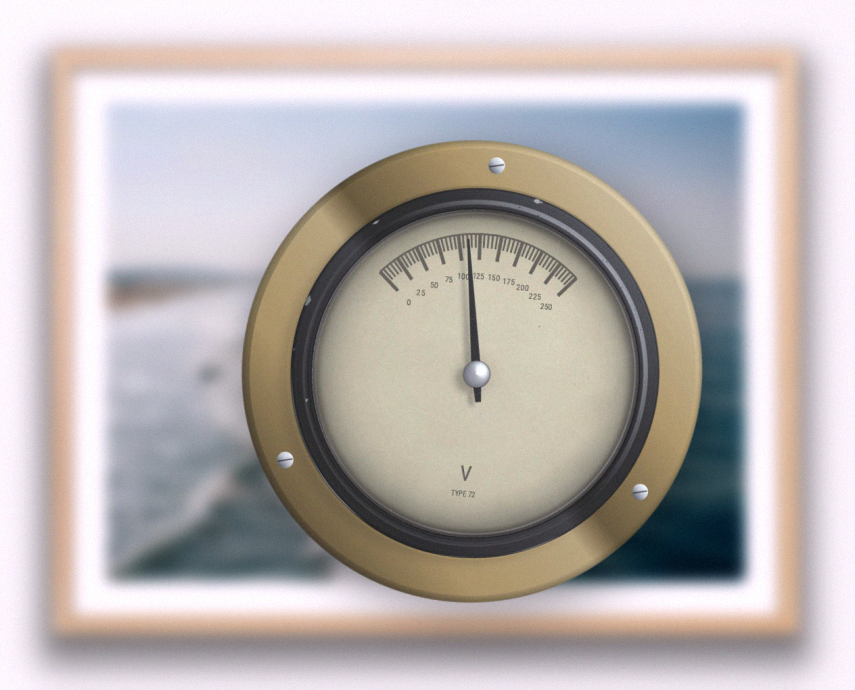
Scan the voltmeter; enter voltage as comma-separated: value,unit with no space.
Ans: 110,V
